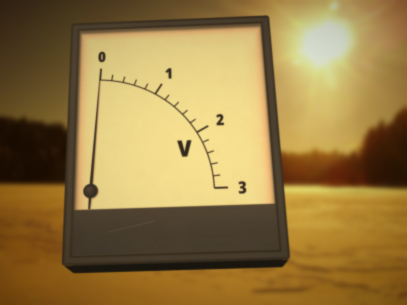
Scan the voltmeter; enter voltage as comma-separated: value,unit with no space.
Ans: 0,V
